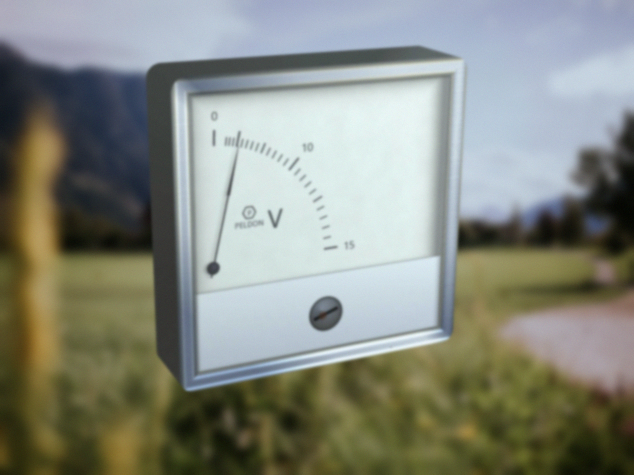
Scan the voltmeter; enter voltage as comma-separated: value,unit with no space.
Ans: 5,V
